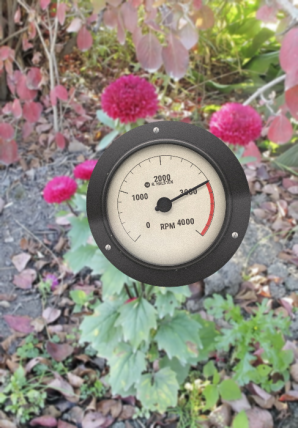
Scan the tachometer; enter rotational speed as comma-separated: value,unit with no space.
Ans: 3000,rpm
